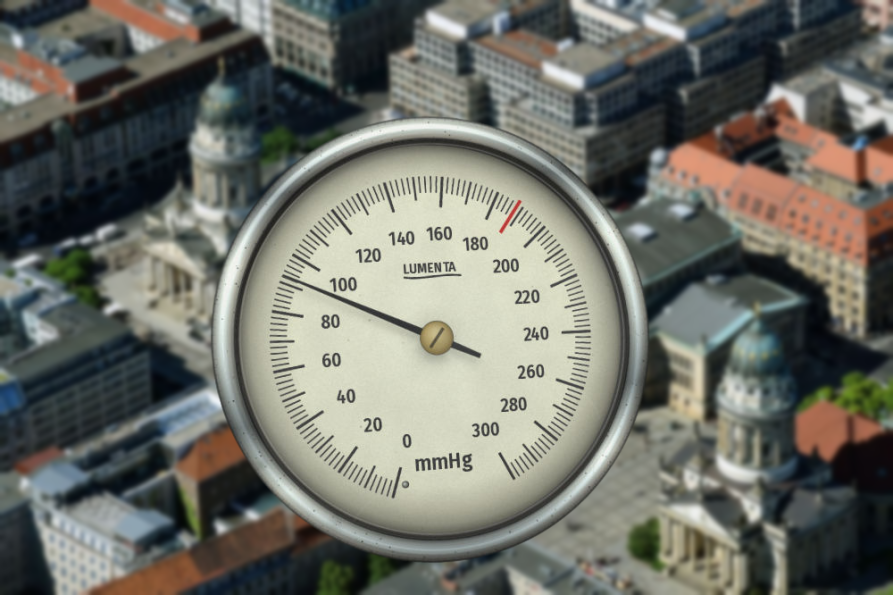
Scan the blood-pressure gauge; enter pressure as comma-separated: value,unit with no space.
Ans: 92,mmHg
